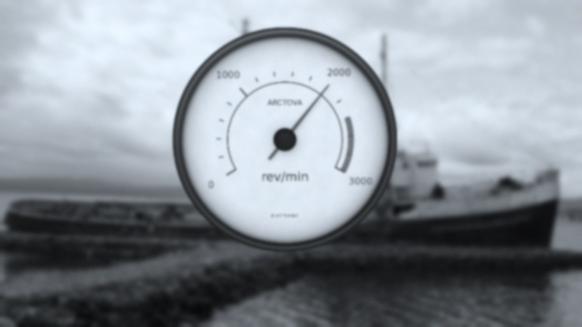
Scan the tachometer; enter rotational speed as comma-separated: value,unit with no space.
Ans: 2000,rpm
